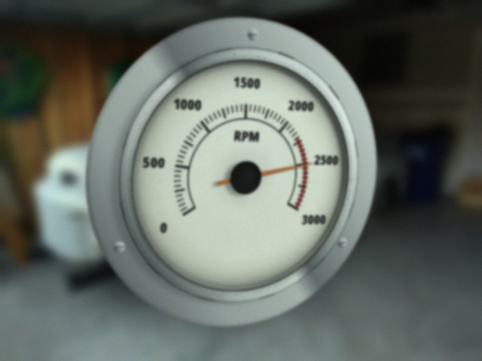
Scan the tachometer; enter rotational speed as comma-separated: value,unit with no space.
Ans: 2500,rpm
